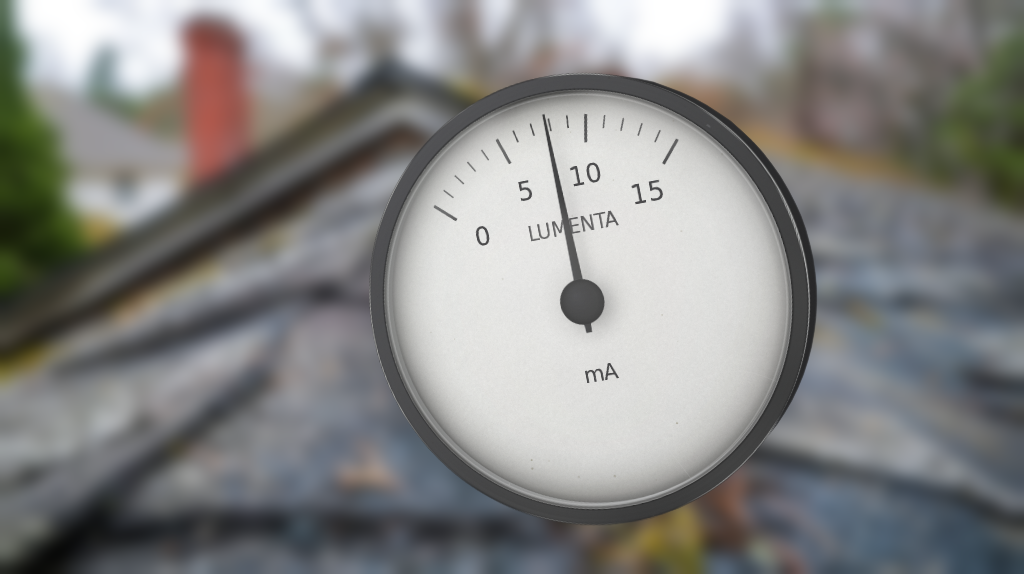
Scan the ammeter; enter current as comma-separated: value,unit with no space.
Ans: 8,mA
